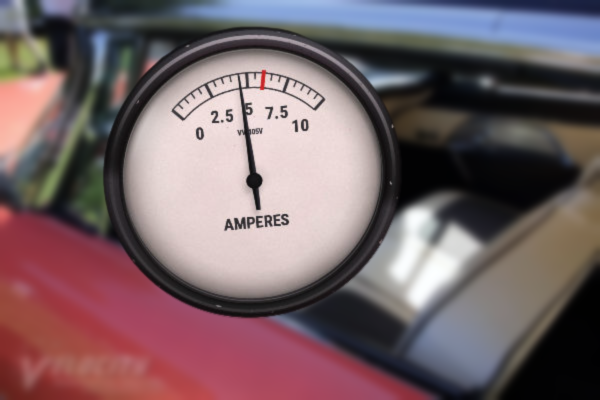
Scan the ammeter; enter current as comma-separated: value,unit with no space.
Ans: 4.5,A
